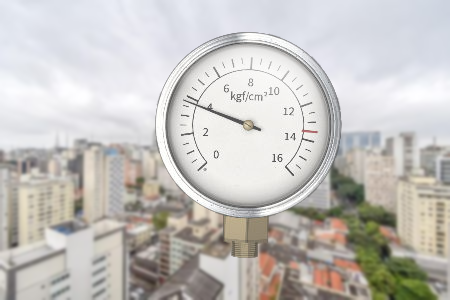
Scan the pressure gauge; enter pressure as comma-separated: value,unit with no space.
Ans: 3.75,kg/cm²
